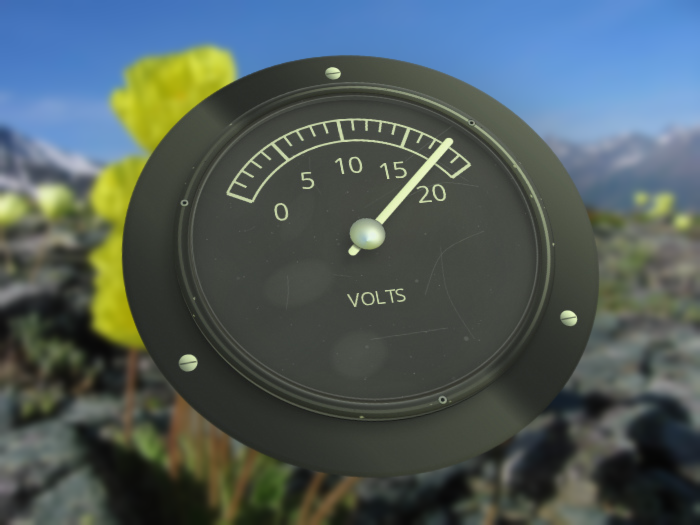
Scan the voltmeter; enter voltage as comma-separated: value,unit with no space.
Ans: 18,V
